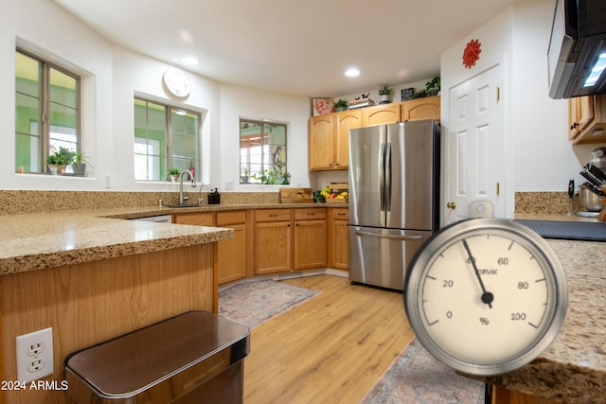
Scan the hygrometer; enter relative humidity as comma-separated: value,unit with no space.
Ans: 40,%
